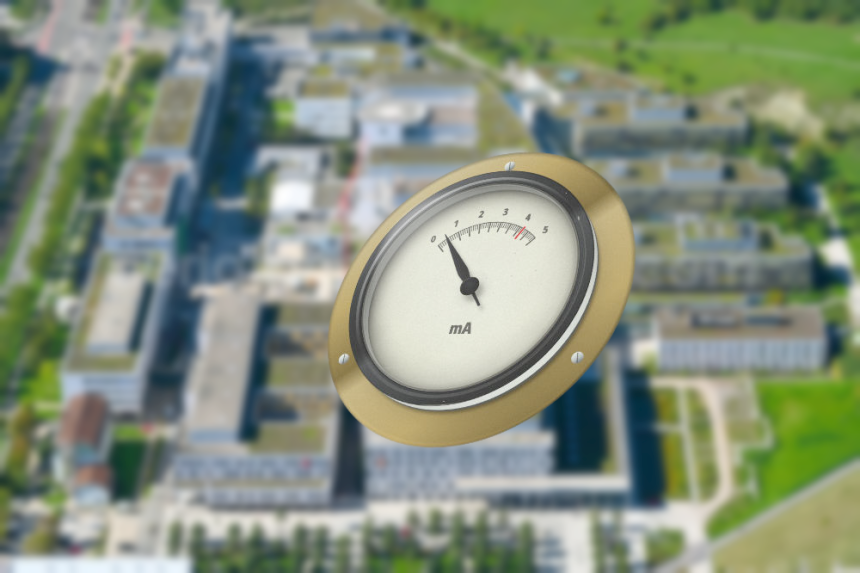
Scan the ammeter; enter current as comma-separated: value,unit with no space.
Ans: 0.5,mA
